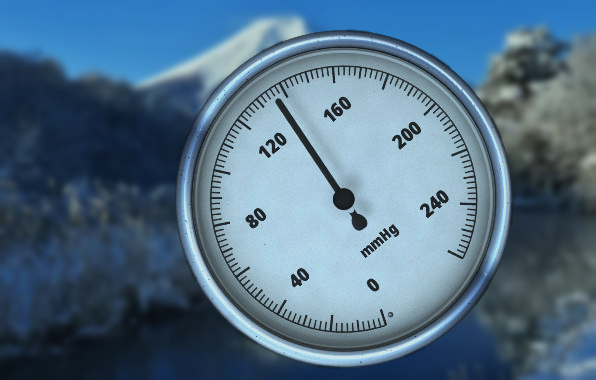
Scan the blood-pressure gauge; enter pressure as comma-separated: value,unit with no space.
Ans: 136,mmHg
